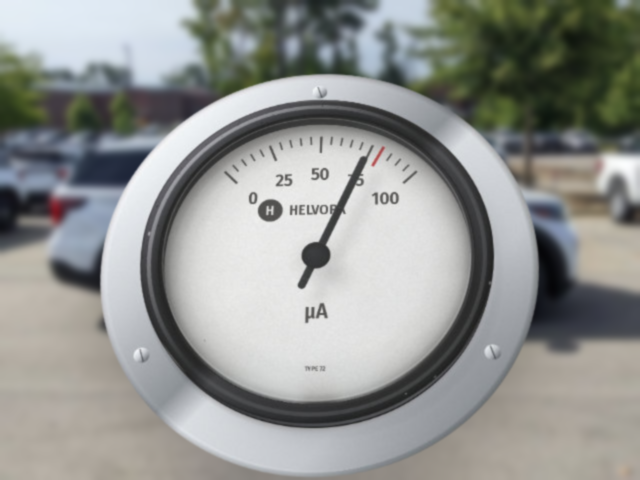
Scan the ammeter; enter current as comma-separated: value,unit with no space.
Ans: 75,µA
